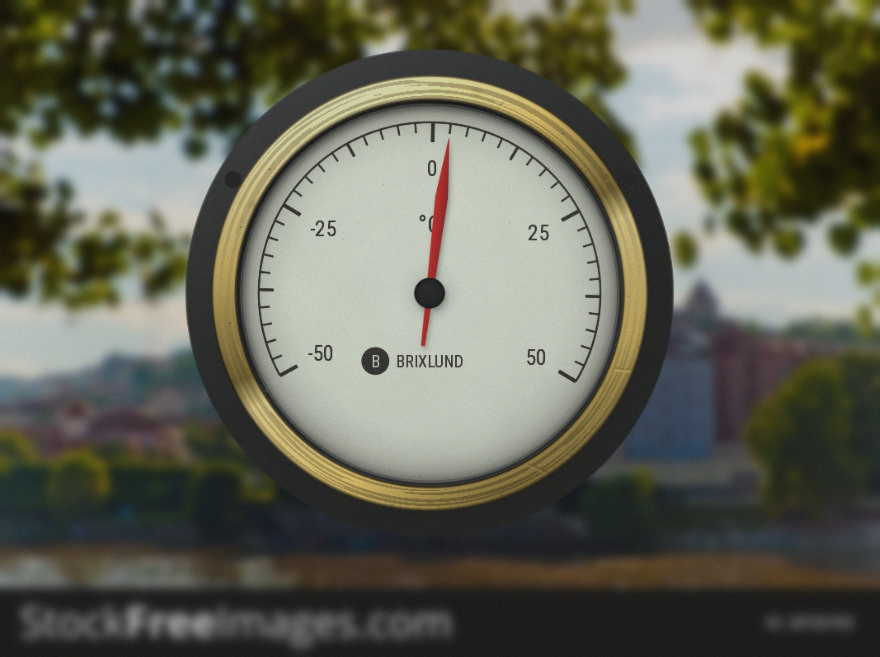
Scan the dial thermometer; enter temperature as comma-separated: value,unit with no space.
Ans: 2.5,°C
